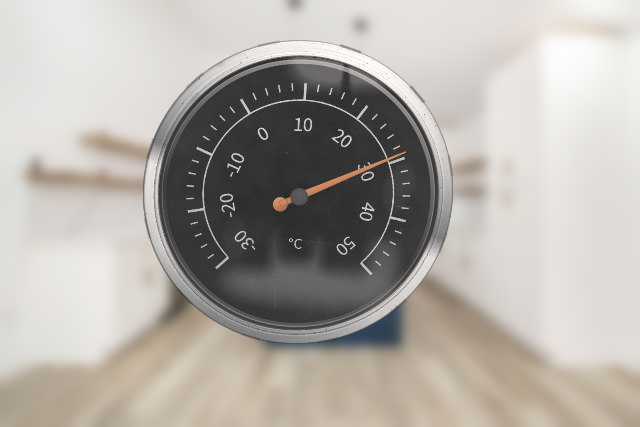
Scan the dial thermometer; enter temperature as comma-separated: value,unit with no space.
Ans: 29,°C
